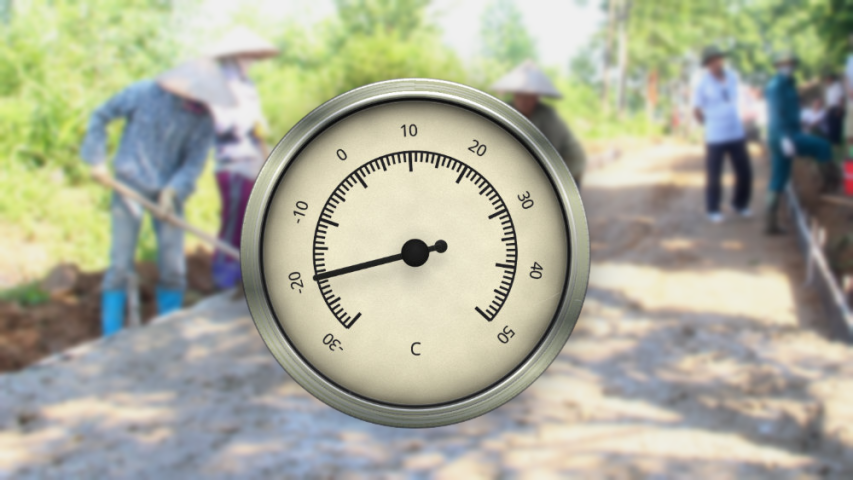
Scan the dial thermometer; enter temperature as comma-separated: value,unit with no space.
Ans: -20,°C
